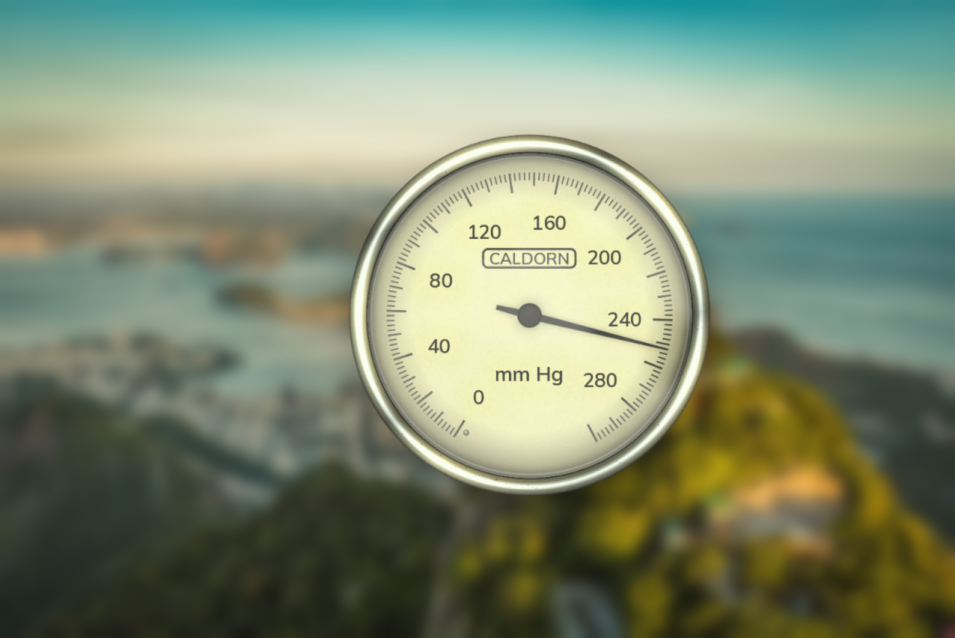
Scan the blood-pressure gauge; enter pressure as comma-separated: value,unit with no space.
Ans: 252,mmHg
